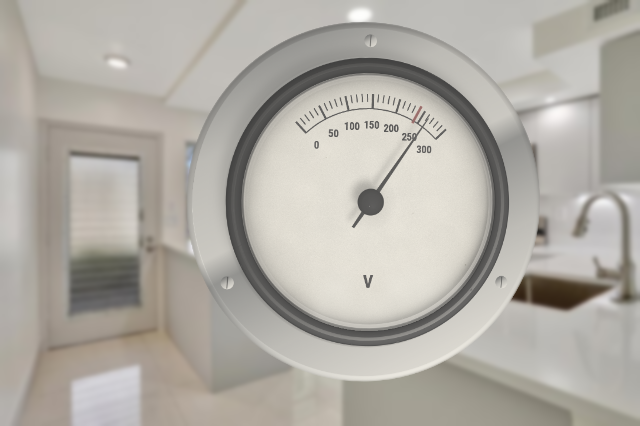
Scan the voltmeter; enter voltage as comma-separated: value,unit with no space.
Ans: 260,V
